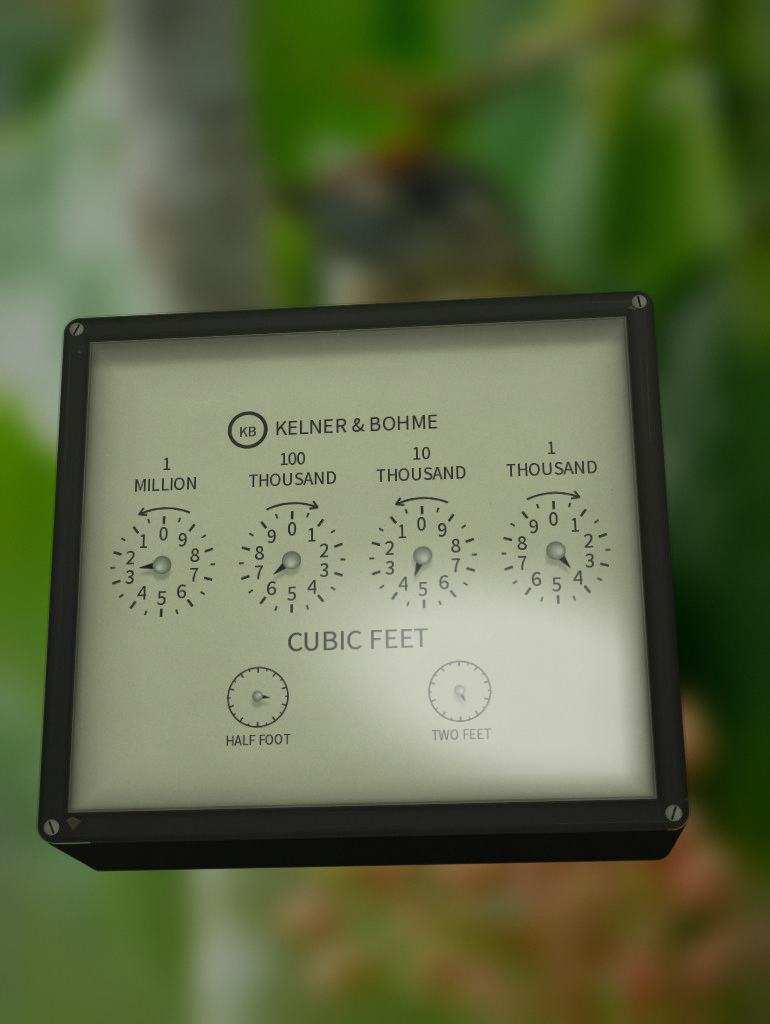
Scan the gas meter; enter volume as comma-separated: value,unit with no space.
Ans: 264400,ft³
